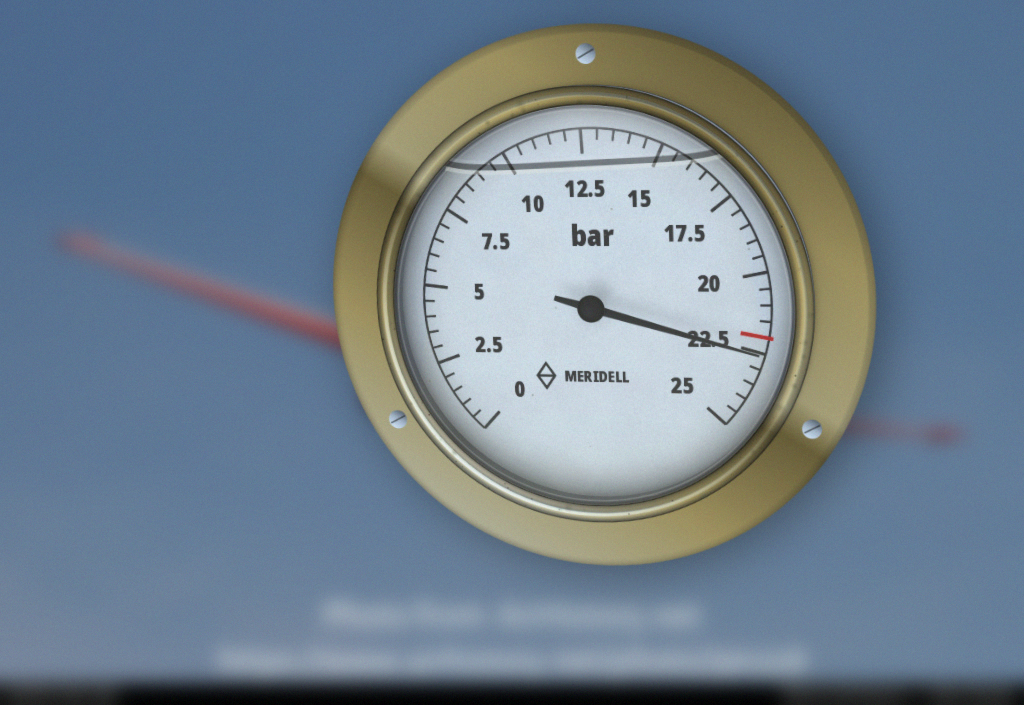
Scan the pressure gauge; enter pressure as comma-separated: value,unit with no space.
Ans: 22.5,bar
